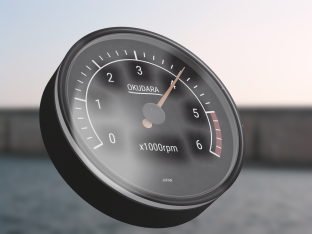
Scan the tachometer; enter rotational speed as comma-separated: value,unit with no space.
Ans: 4000,rpm
